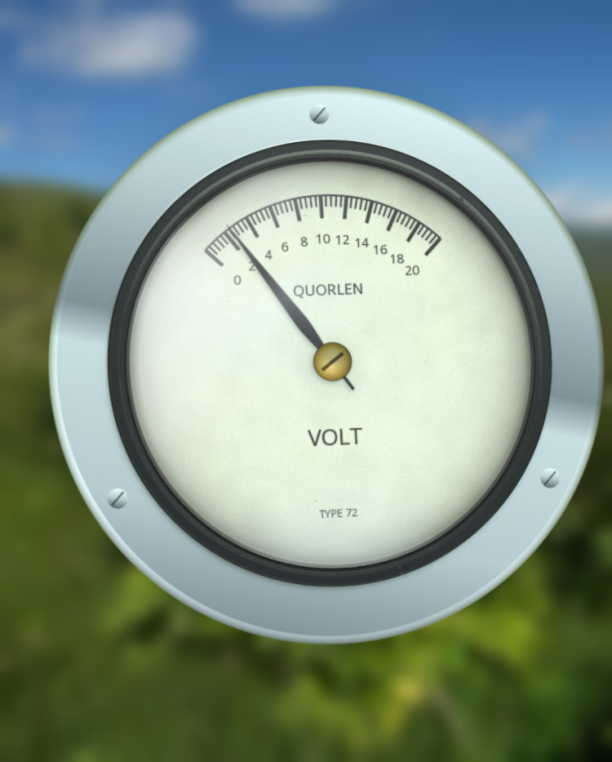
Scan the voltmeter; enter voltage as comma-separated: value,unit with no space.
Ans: 2.4,V
